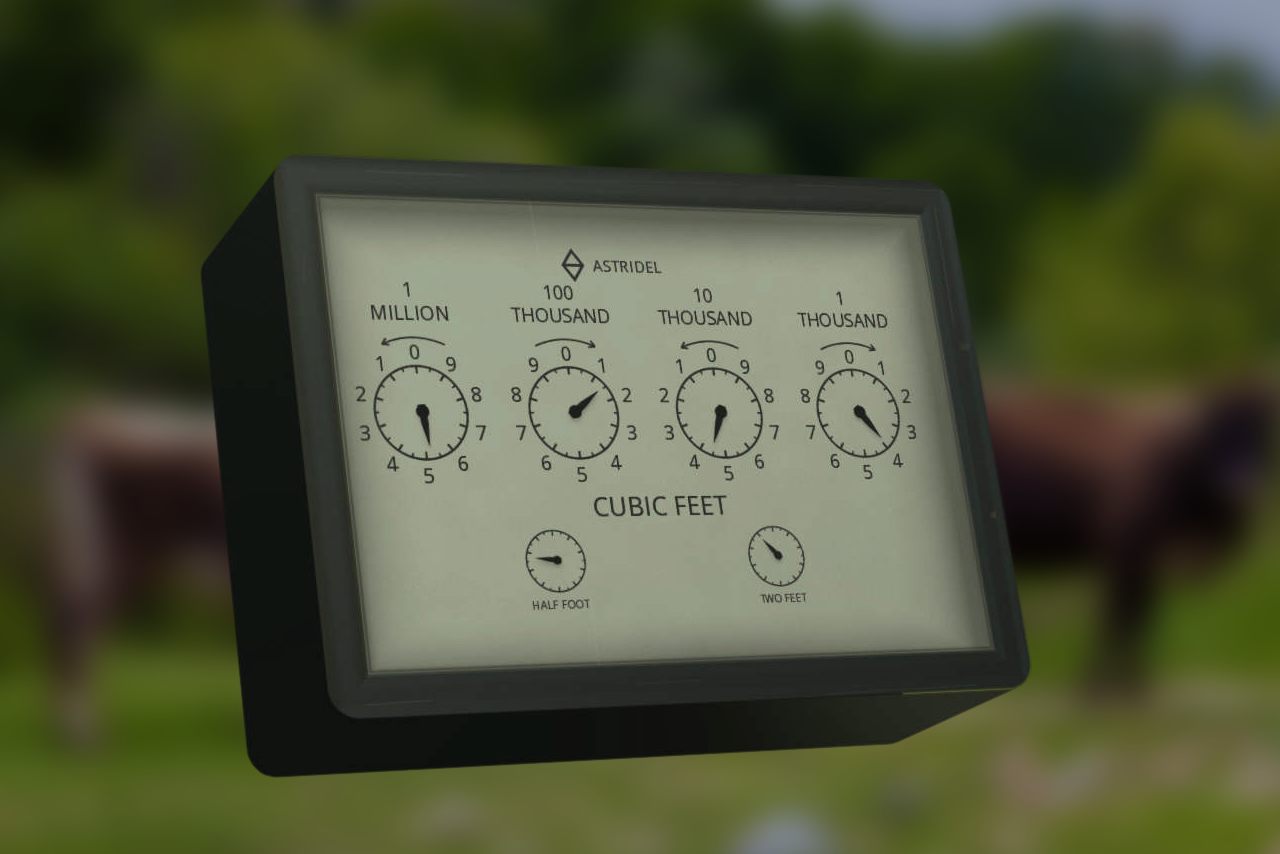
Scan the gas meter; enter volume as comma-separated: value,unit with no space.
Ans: 514400,ft³
